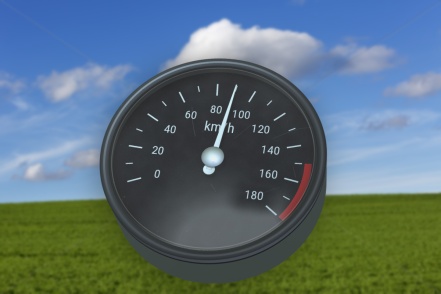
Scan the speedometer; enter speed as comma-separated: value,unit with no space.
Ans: 90,km/h
